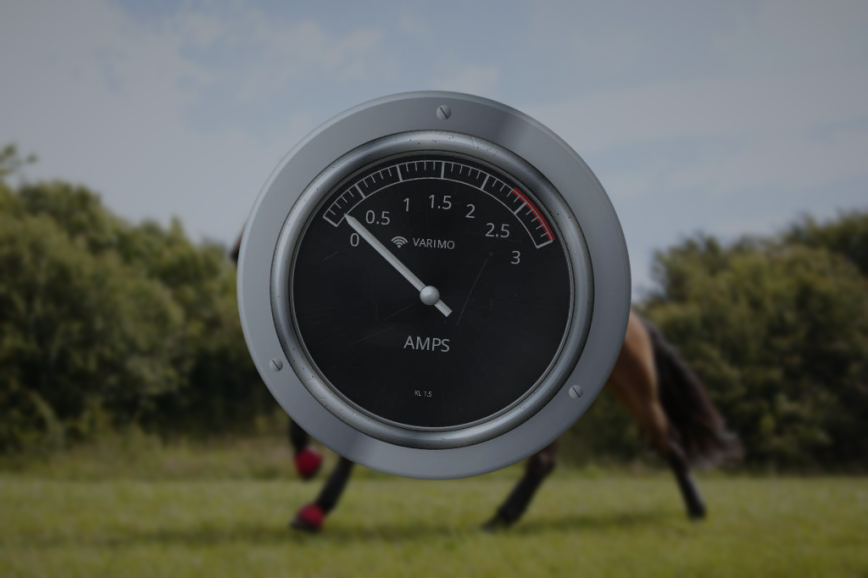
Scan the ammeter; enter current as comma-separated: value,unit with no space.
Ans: 0.2,A
